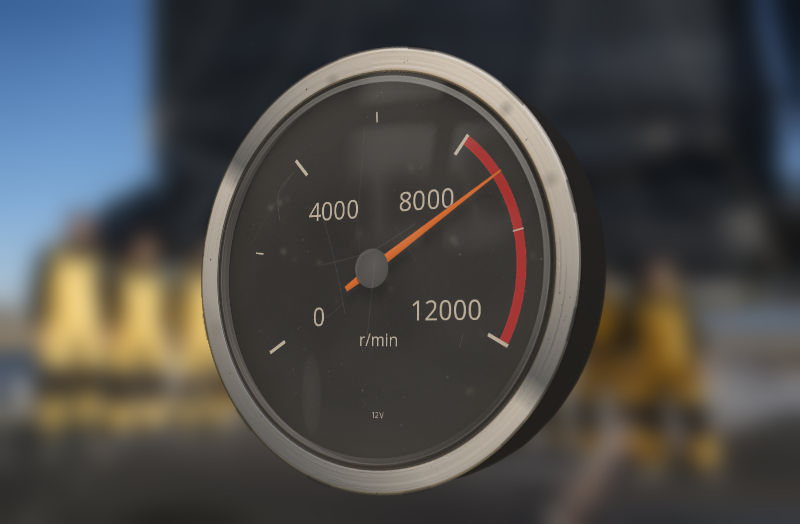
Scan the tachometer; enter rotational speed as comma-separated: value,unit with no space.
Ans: 9000,rpm
